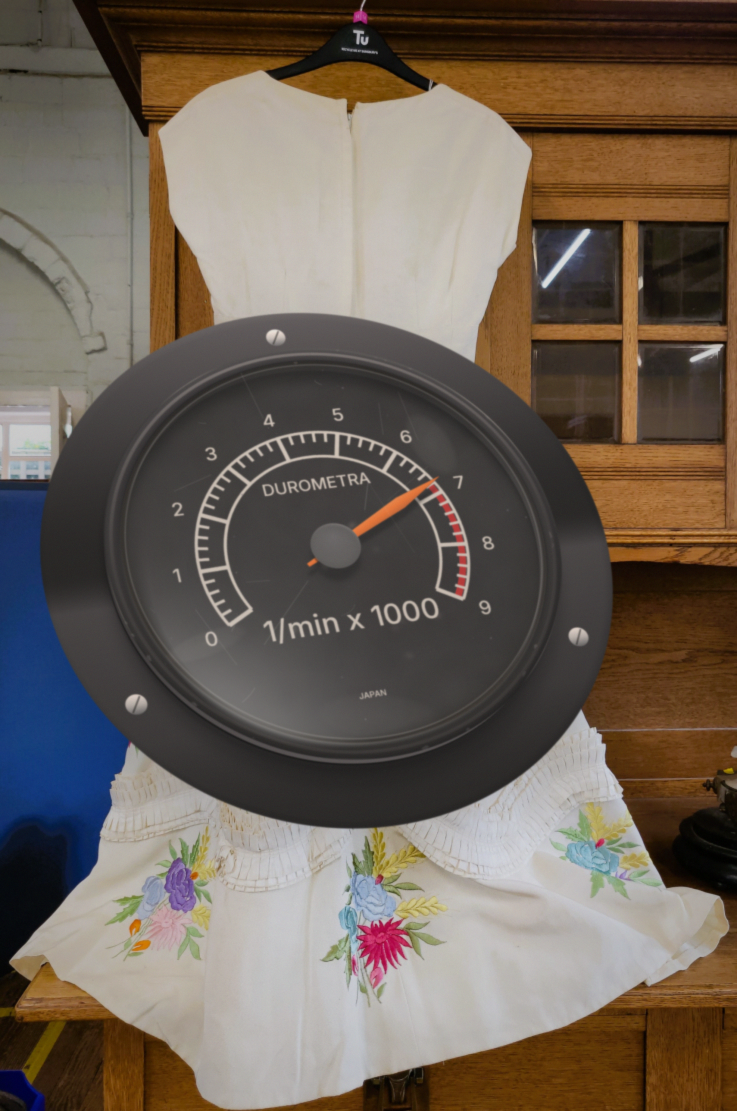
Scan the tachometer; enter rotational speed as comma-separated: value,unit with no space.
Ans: 6800,rpm
